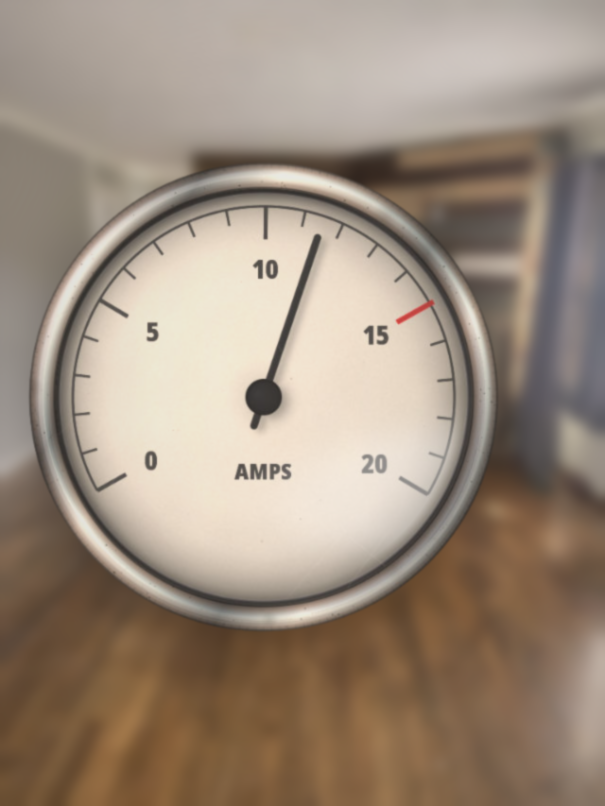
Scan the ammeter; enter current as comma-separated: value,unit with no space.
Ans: 11.5,A
